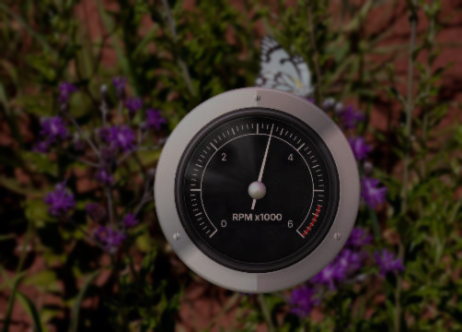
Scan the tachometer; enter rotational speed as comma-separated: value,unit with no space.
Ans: 3300,rpm
